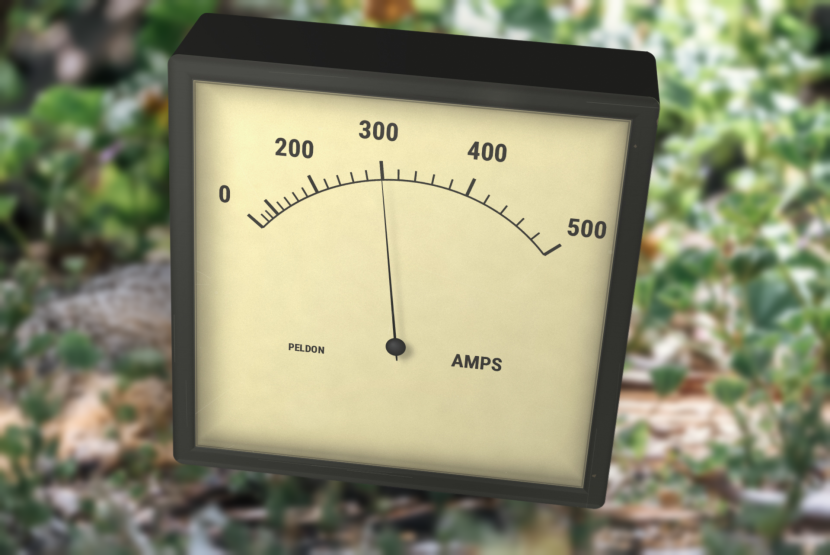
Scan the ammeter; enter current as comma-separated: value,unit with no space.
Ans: 300,A
